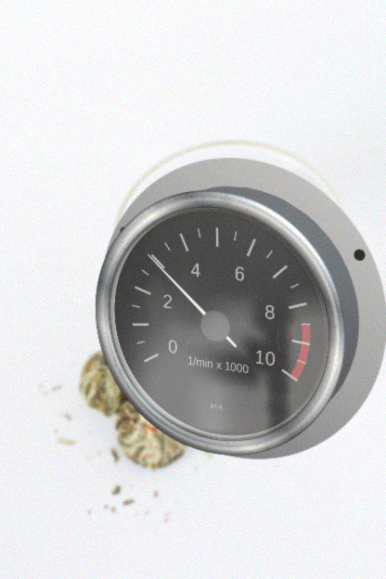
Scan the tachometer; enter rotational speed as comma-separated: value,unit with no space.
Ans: 3000,rpm
